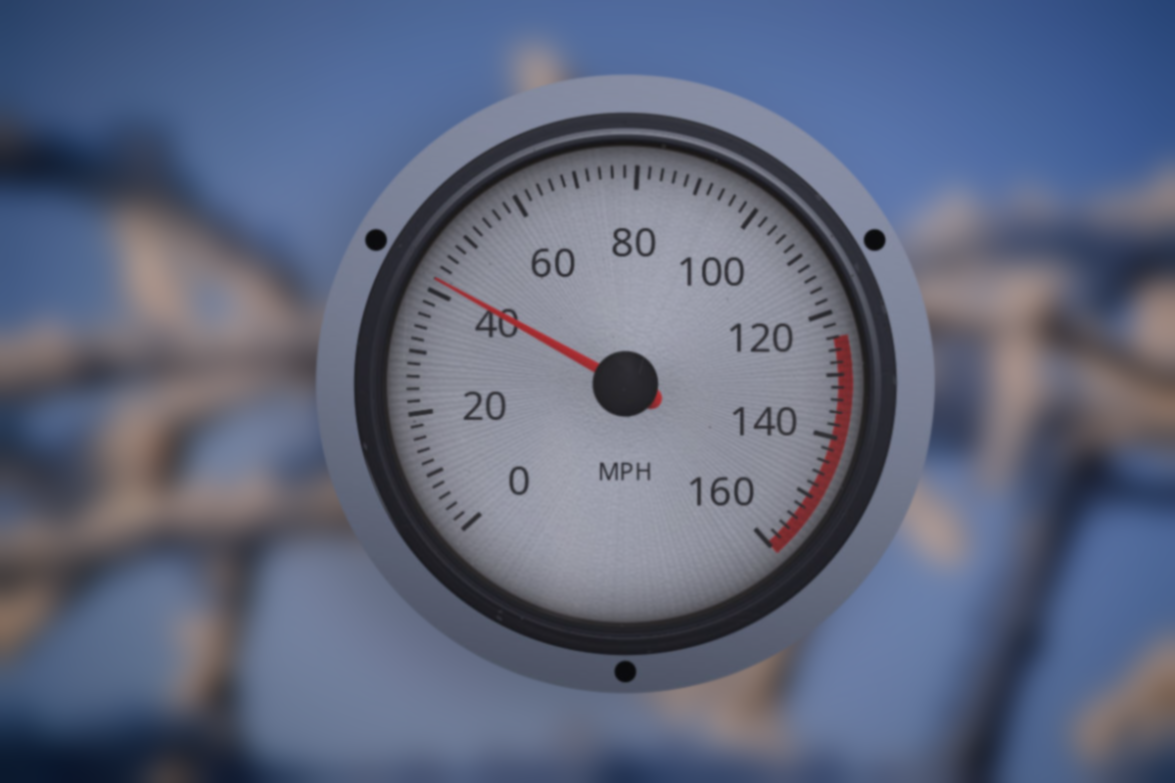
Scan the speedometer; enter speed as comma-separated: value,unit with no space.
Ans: 42,mph
